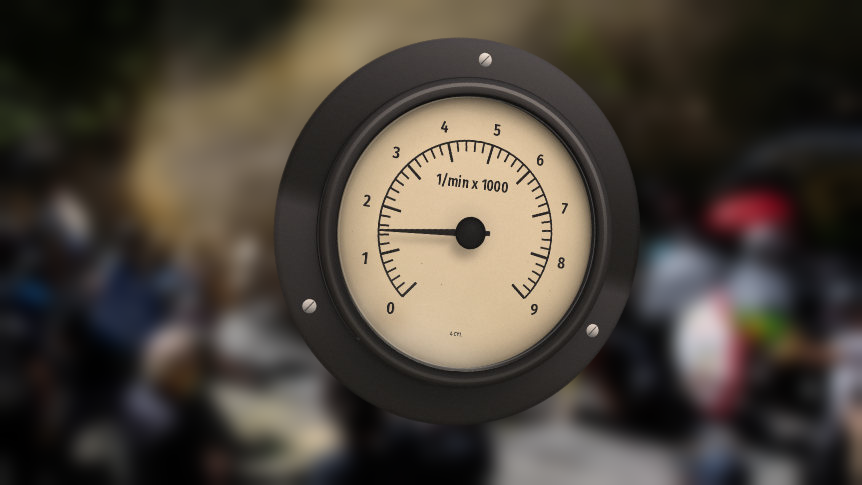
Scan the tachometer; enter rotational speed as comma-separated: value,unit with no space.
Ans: 1500,rpm
